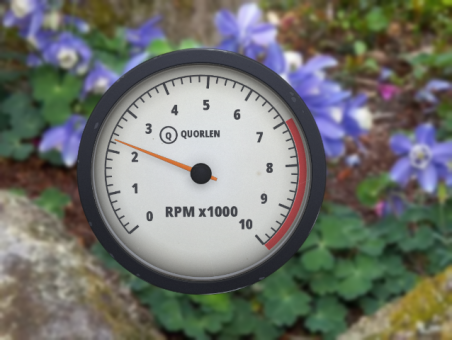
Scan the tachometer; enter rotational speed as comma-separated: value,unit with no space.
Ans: 2300,rpm
